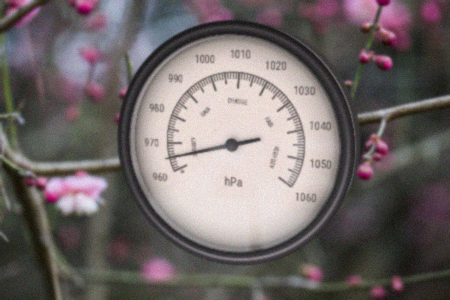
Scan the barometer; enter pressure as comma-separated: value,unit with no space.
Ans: 965,hPa
